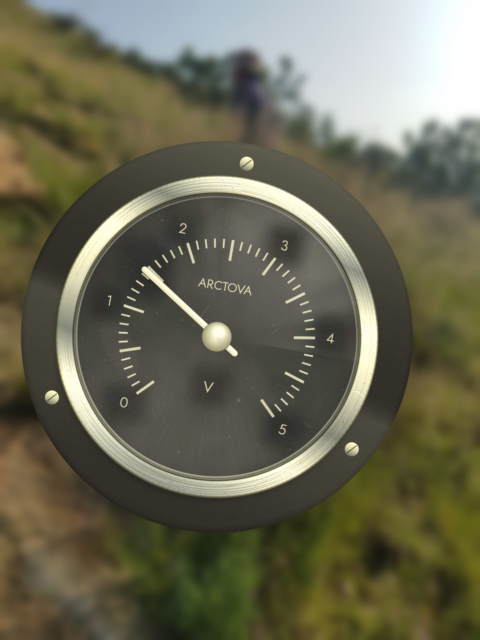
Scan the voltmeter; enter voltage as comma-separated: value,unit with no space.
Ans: 1.45,V
